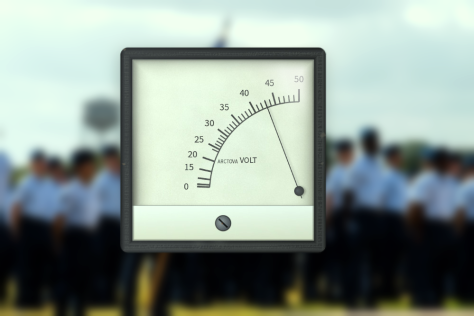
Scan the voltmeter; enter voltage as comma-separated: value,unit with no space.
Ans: 43,V
